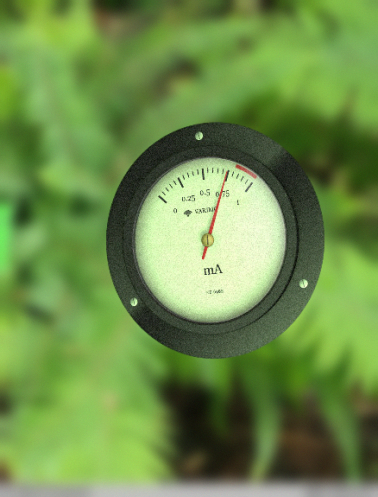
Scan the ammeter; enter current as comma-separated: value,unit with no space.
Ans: 0.75,mA
